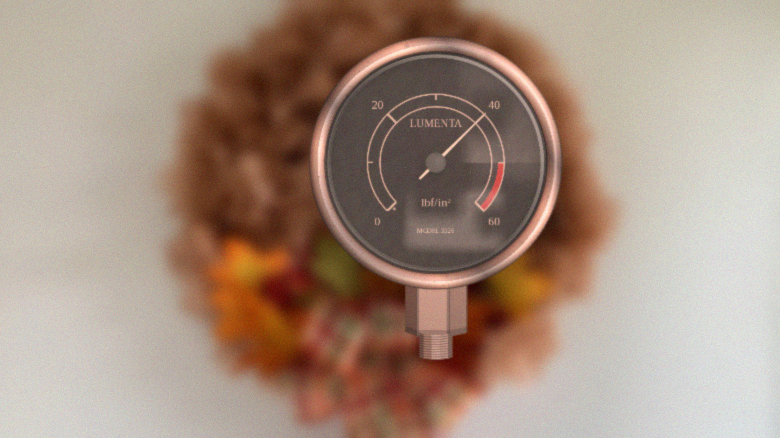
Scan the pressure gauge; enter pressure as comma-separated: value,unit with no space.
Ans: 40,psi
